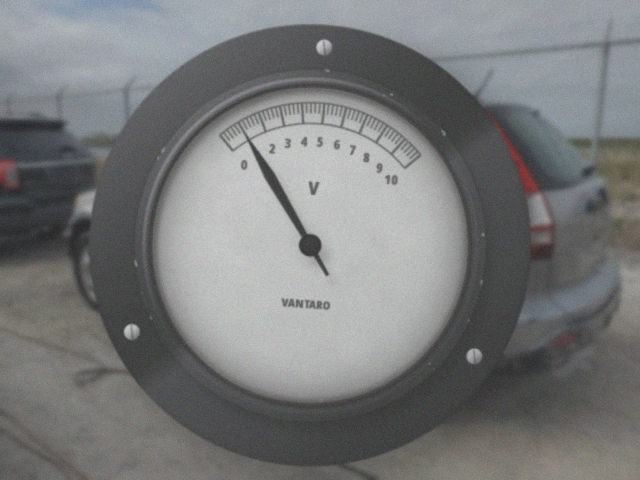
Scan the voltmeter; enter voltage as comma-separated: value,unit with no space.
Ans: 1,V
